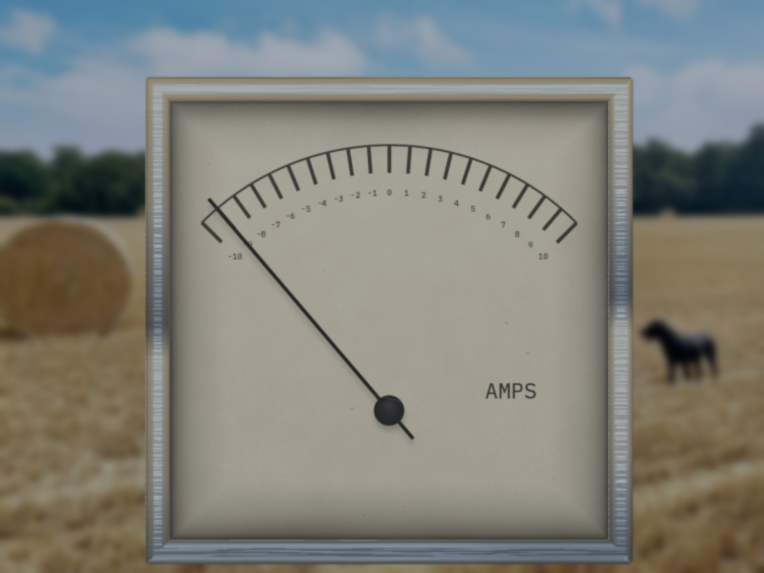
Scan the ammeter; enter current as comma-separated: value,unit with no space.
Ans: -9,A
